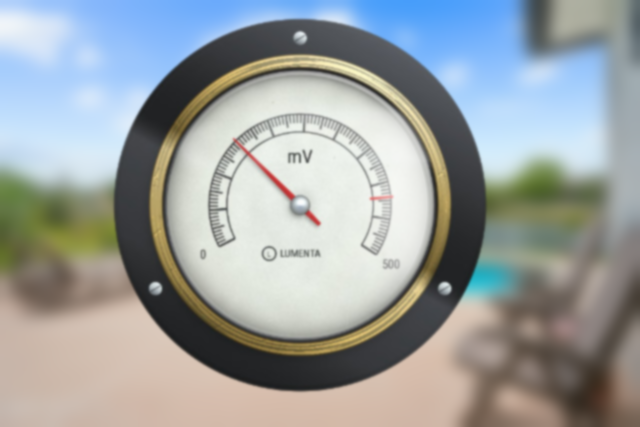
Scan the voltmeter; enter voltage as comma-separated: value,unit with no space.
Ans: 150,mV
